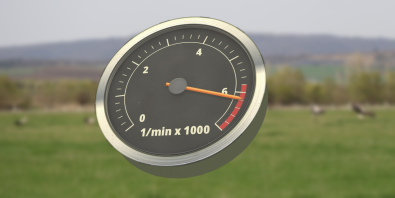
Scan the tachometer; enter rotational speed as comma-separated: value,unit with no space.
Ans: 6200,rpm
